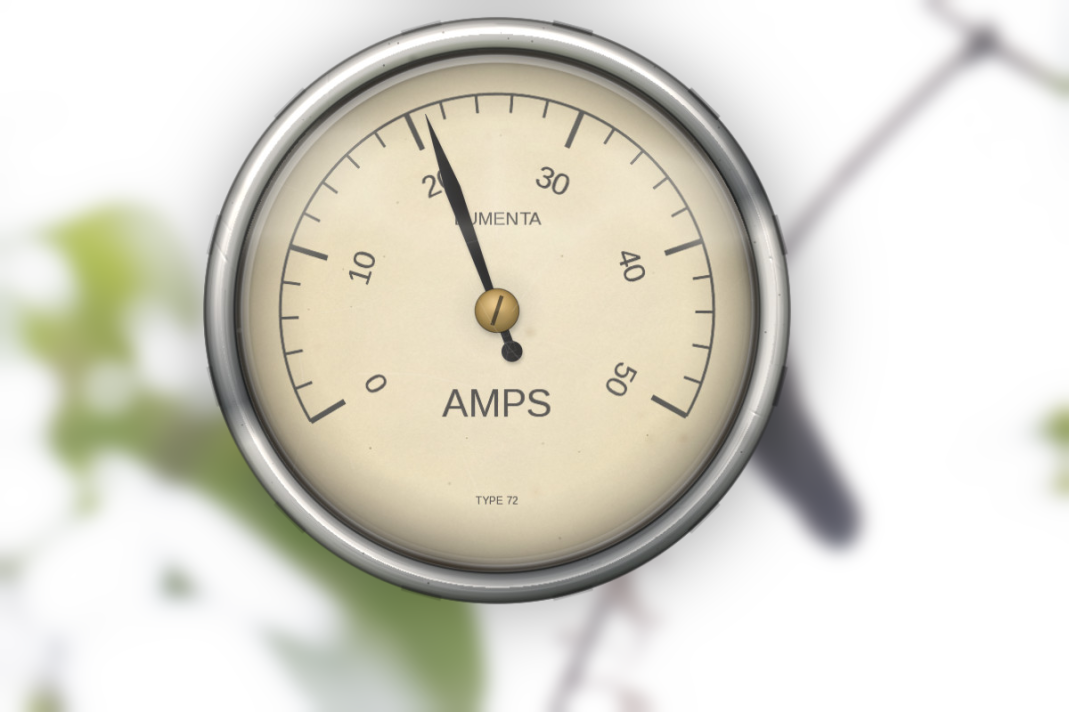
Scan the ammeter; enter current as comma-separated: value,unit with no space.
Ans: 21,A
